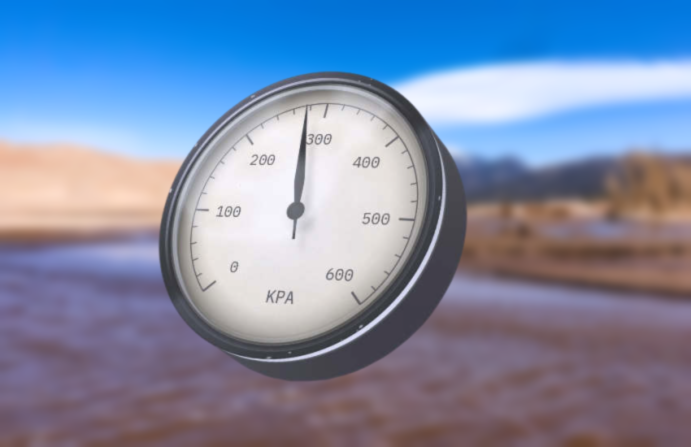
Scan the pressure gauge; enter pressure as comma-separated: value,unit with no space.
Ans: 280,kPa
